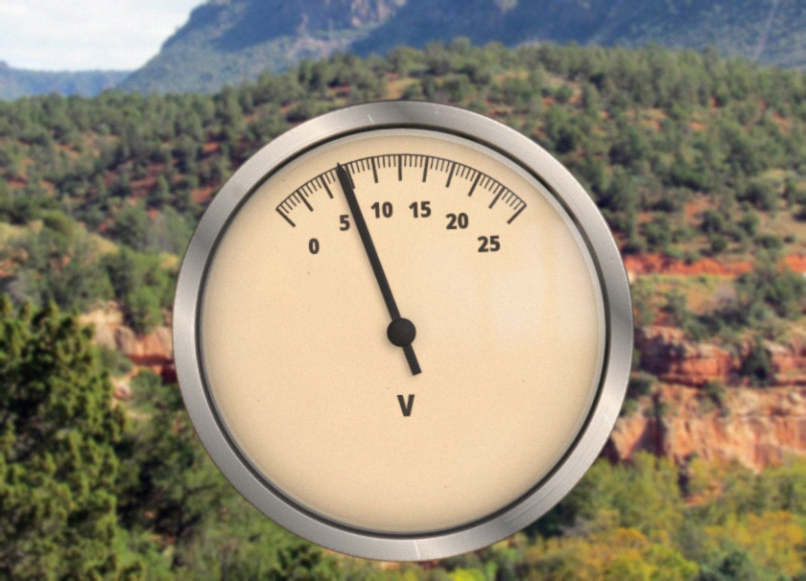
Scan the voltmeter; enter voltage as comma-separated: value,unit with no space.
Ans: 7,V
